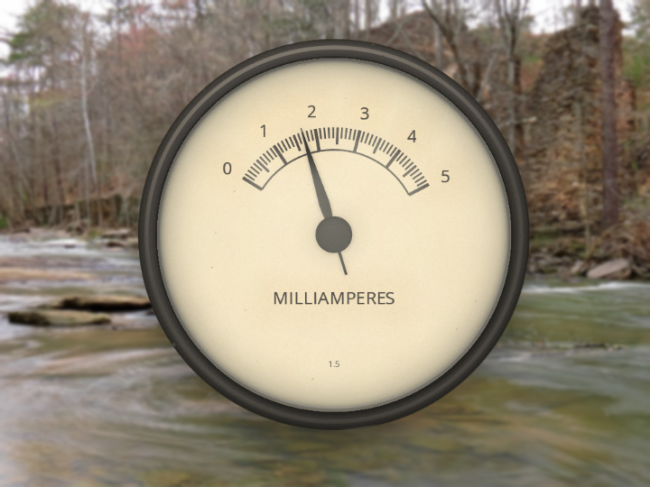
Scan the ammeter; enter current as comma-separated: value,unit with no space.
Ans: 1.7,mA
